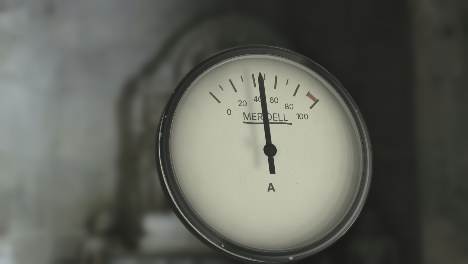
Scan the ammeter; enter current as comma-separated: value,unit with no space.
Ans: 45,A
